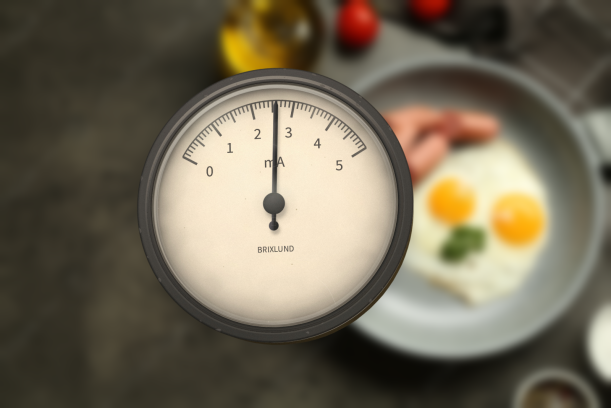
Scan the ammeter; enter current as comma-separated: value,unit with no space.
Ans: 2.6,mA
